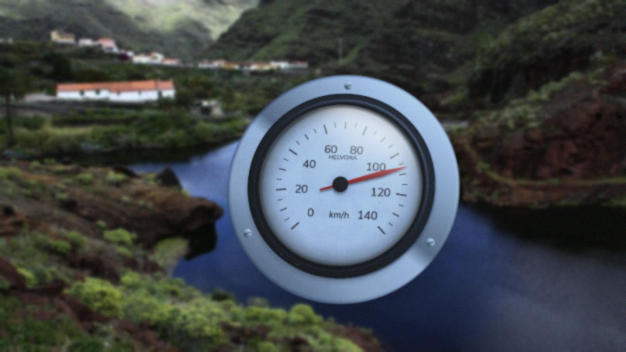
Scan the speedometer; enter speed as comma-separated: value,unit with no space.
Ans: 107.5,km/h
